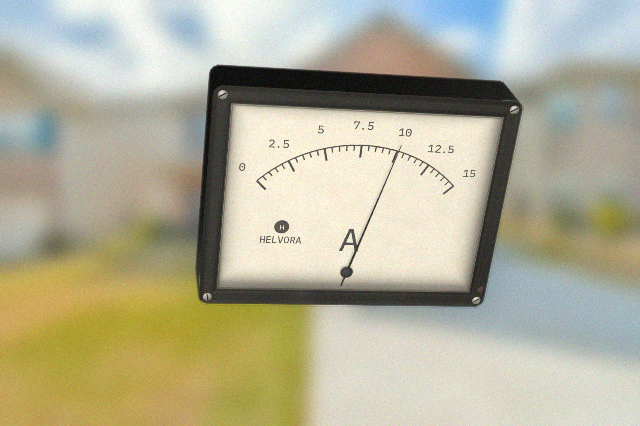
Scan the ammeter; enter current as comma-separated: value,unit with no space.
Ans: 10,A
